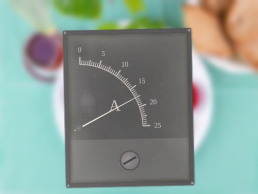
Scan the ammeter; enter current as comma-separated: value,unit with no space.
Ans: 17.5,A
